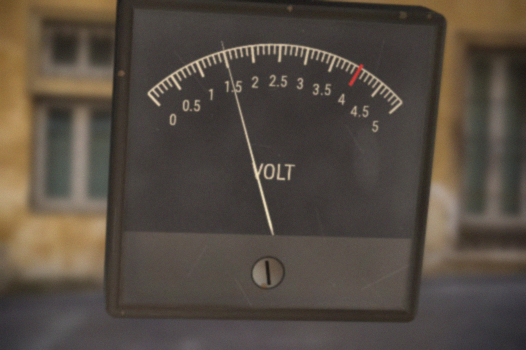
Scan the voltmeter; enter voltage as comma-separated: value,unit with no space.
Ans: 1.5,V
